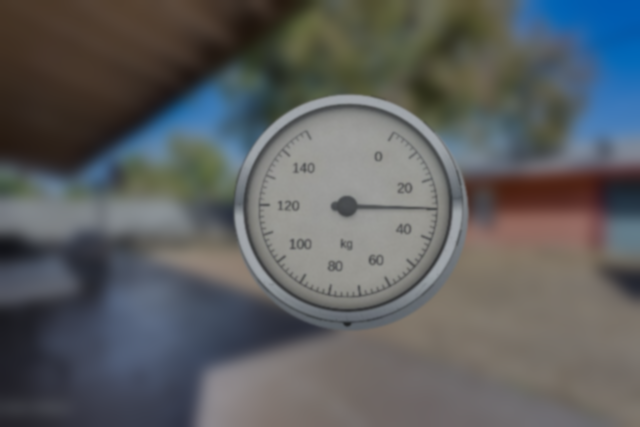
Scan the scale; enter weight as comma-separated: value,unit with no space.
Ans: 30,kg
